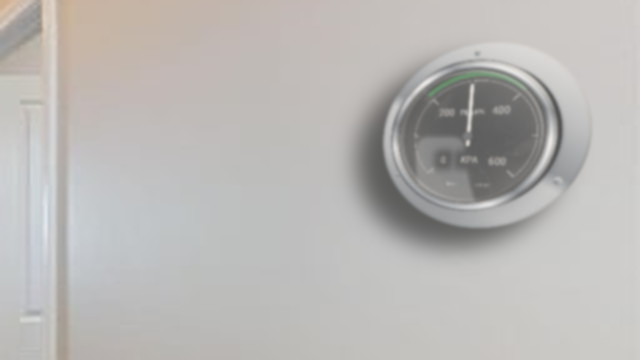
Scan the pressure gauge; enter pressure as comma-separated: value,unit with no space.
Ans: 300,kPa
